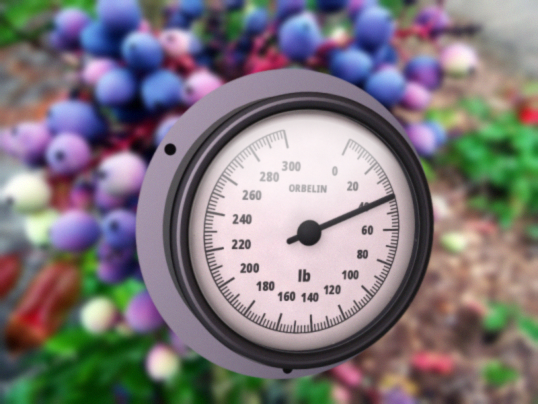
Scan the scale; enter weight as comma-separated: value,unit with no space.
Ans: 40,lb
